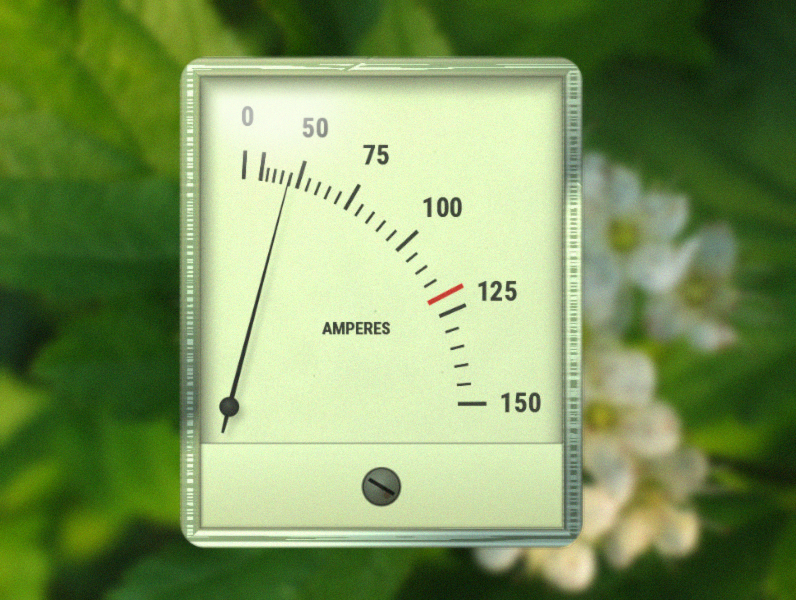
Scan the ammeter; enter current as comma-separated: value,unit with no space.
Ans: 45,A
